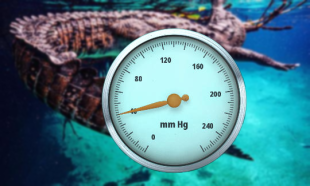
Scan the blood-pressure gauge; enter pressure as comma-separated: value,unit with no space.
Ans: 40,mmHg
